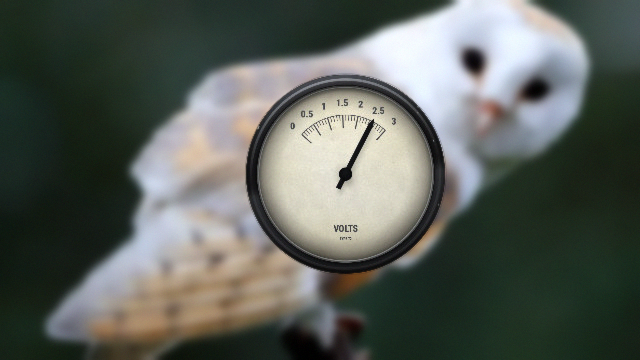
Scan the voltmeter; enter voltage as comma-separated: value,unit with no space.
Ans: 2.5,V
